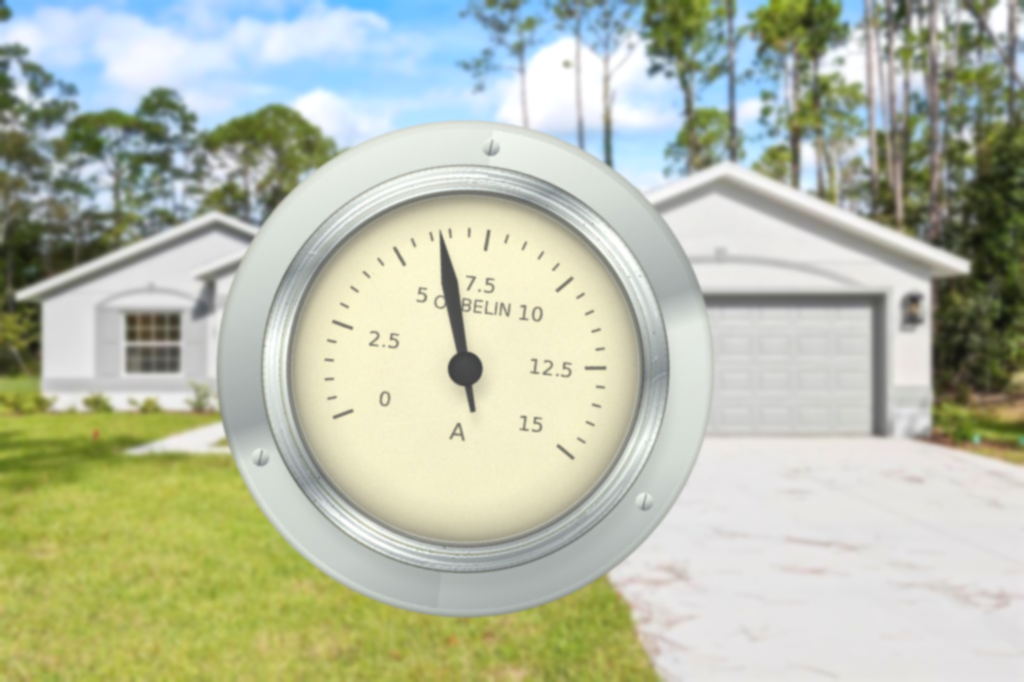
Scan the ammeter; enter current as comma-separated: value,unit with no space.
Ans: 6.25,A
